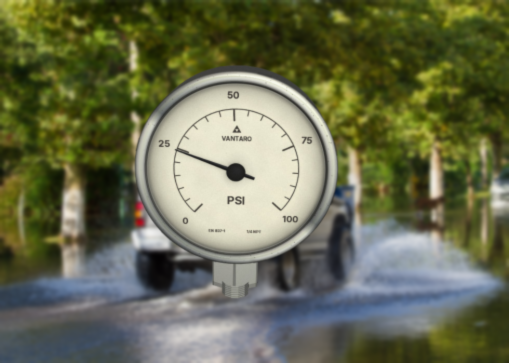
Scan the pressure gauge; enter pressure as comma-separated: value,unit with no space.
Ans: 25,psi
